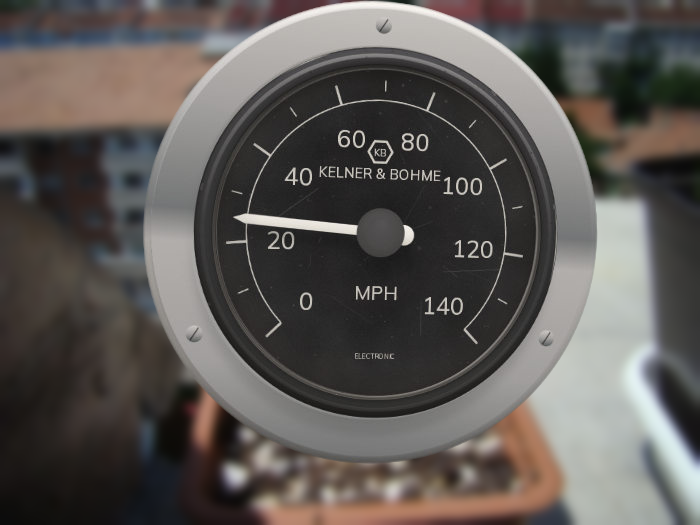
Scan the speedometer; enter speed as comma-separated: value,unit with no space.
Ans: 25,mph
